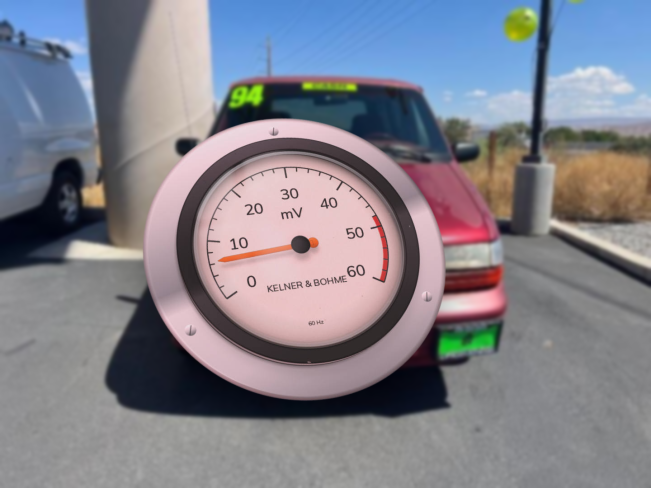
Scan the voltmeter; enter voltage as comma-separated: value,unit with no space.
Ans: 6,mV
